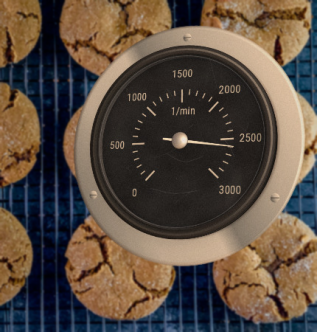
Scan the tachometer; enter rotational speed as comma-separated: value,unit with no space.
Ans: 2600,rpm
